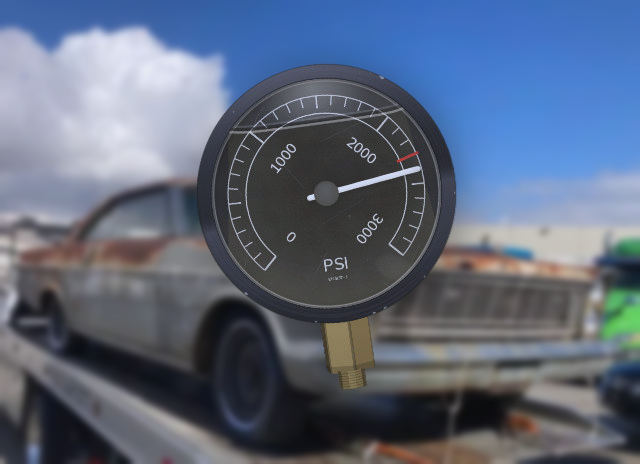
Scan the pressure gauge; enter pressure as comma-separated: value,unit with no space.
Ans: 2400,psi
